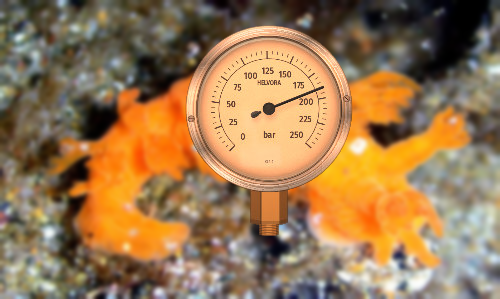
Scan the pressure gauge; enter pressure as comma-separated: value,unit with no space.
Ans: 190,bar
